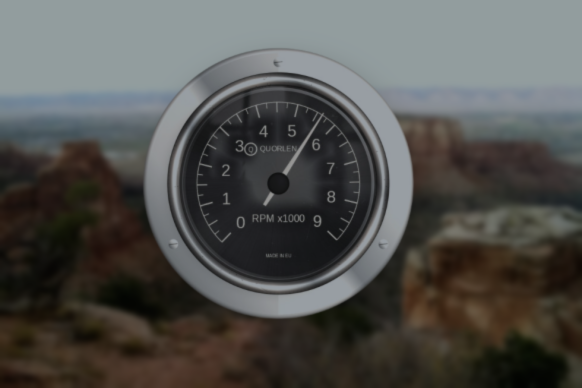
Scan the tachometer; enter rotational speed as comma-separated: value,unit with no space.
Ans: 5625,rpm
